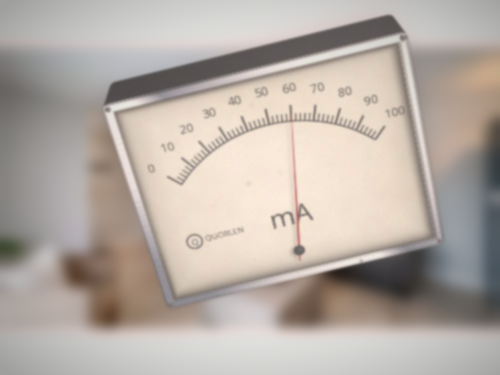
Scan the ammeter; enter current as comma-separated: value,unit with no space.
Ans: 60,mA
